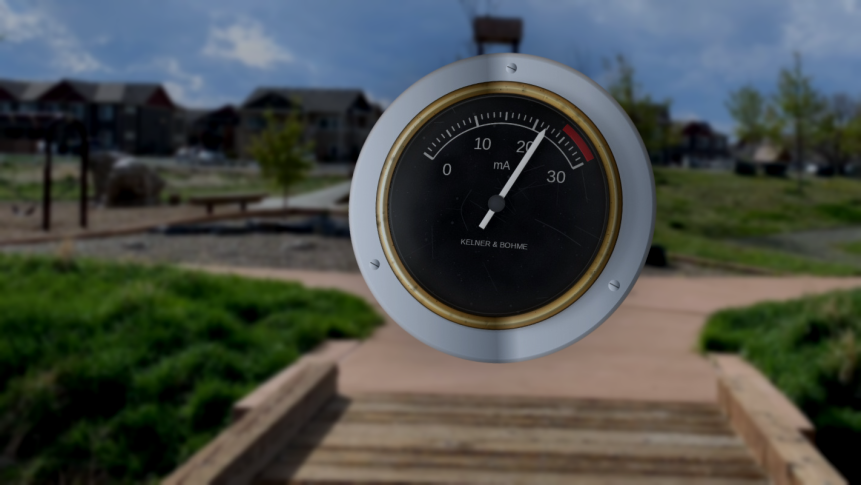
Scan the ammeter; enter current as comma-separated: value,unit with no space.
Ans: 22,mA
